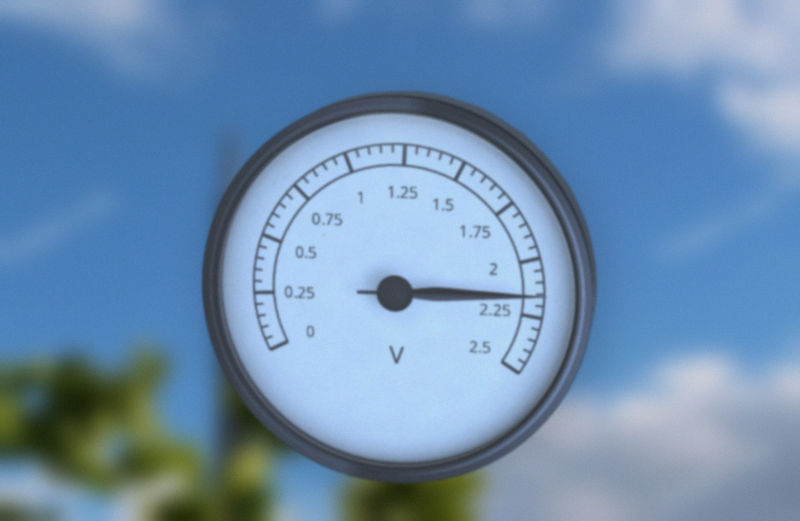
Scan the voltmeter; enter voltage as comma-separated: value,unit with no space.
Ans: 2.15,V
